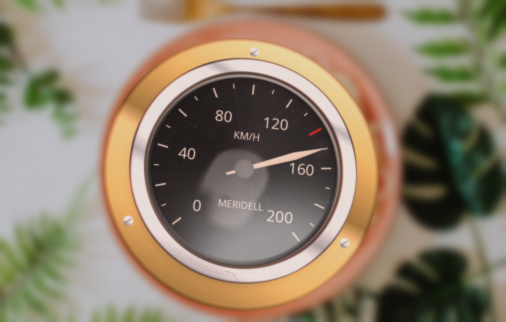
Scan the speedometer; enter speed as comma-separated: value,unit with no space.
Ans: 150,km/h
